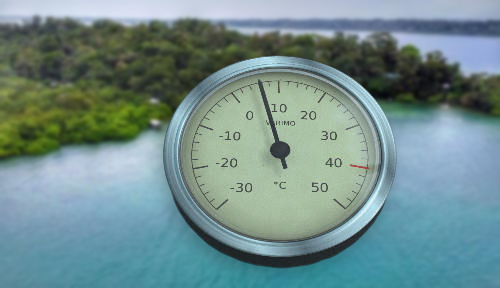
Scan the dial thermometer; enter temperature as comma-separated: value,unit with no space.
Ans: 6,°C
